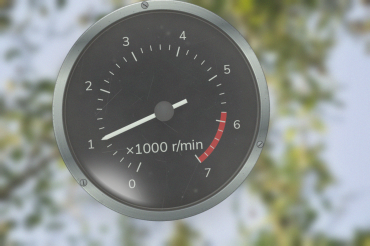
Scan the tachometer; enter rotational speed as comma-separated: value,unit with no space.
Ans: 1000,rpm
